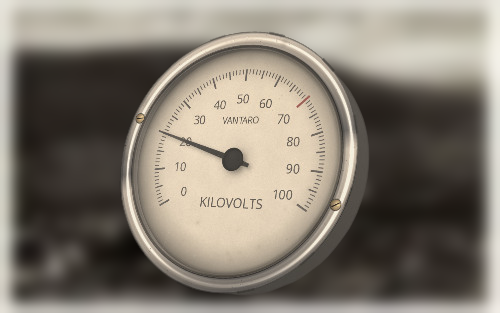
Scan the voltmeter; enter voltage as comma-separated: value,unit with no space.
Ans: 20,kV
